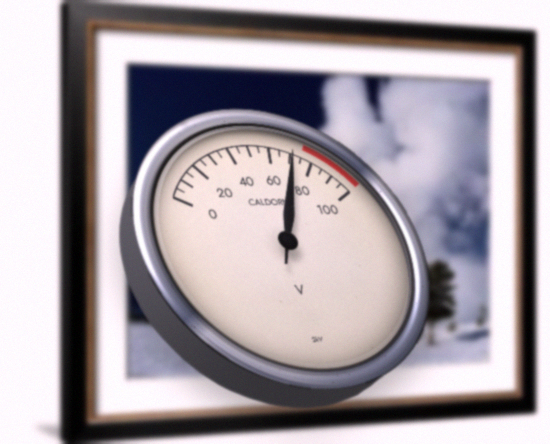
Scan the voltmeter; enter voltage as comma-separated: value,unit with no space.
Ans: 70,V
